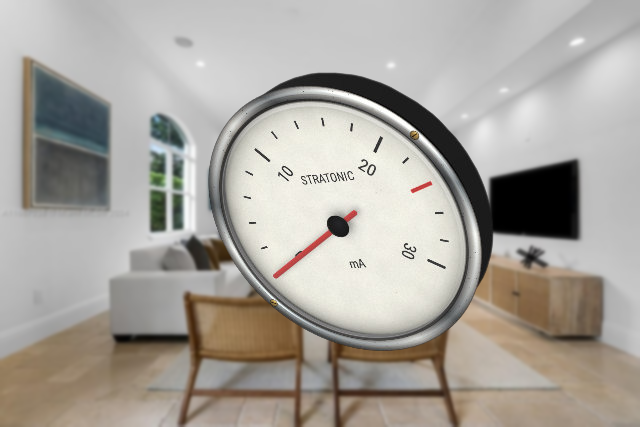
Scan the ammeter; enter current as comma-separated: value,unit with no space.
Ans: 0,mA
